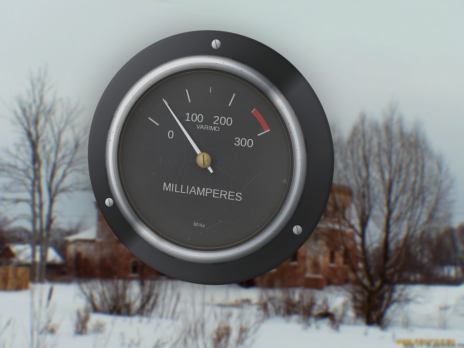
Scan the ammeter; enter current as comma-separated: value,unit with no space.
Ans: 50,mA
